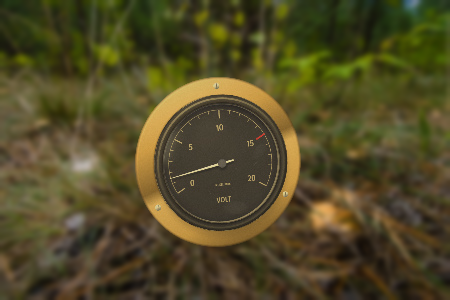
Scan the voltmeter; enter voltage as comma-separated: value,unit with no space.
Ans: 1.5,V
